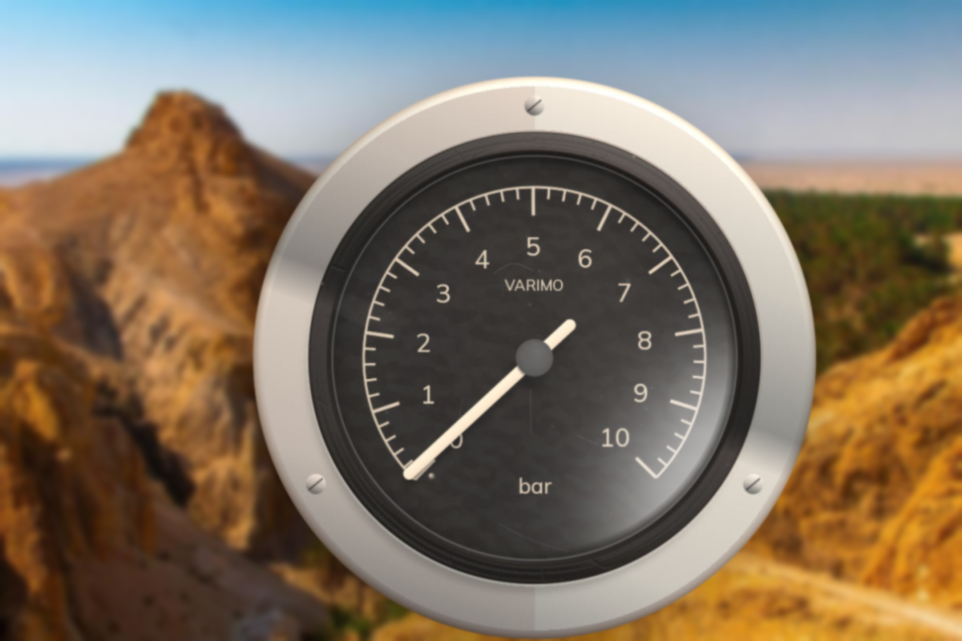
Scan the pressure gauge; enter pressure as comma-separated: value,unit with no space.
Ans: 0.1,bar
